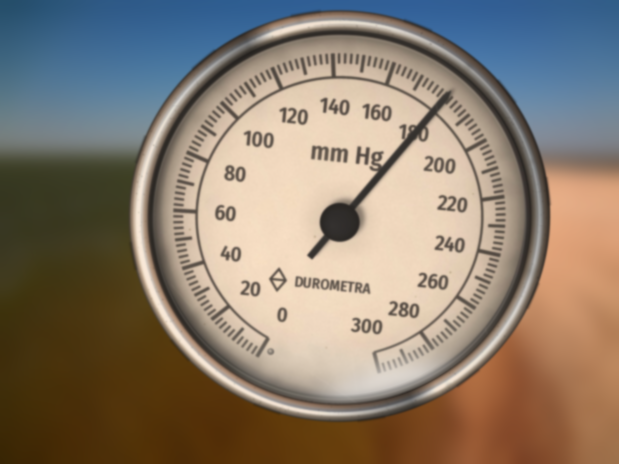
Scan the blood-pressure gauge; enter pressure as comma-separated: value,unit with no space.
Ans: 180,mmHg
